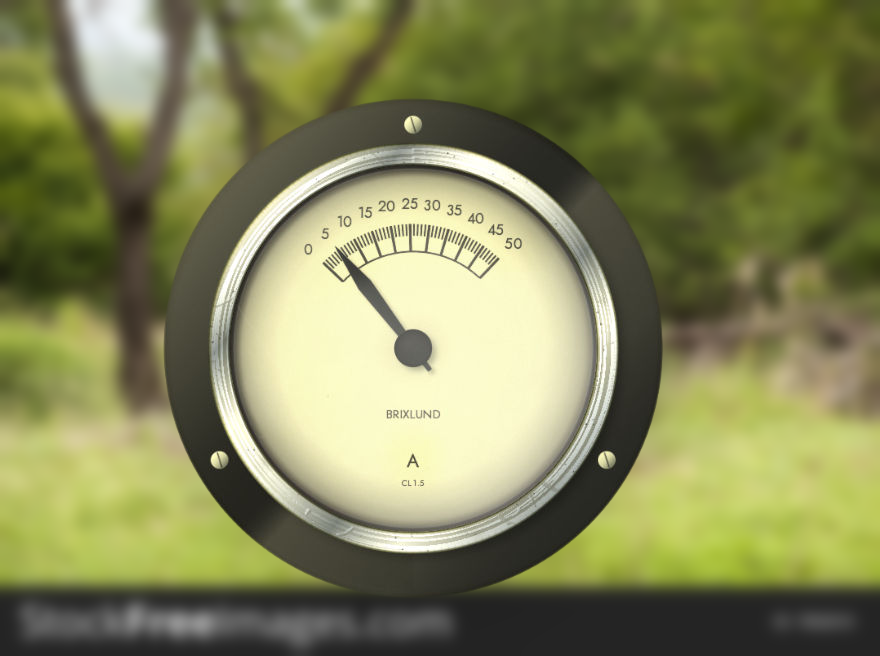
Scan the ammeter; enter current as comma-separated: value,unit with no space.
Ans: 5,A
